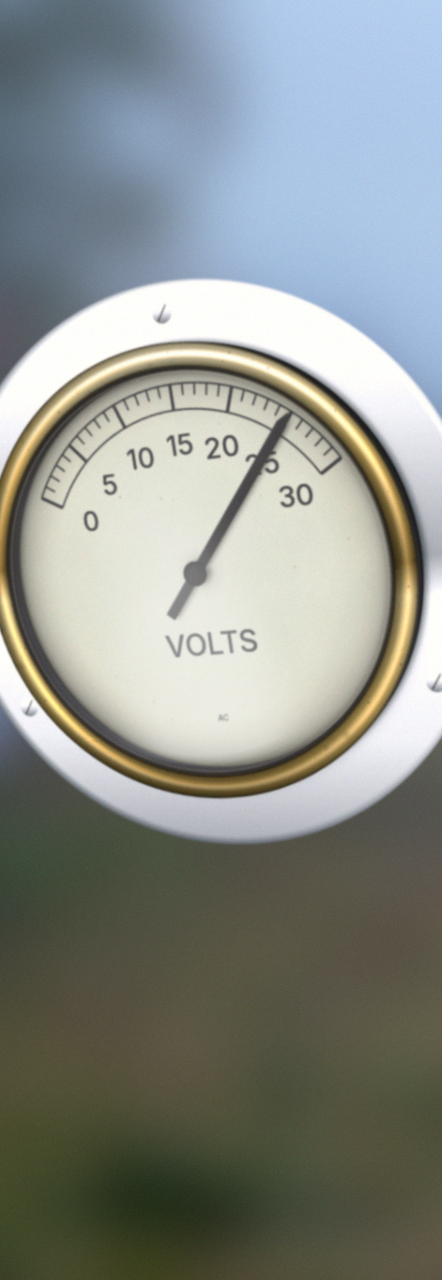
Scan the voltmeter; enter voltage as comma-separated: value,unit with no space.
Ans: 25,V
